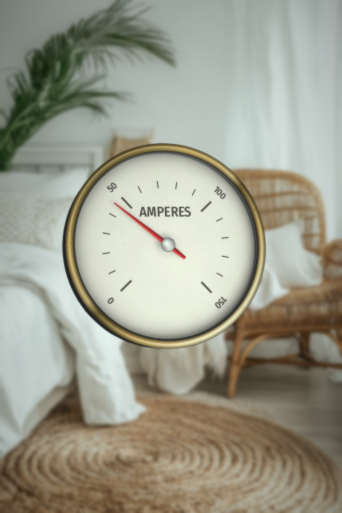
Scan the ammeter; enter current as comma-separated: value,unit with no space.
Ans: 45,A
